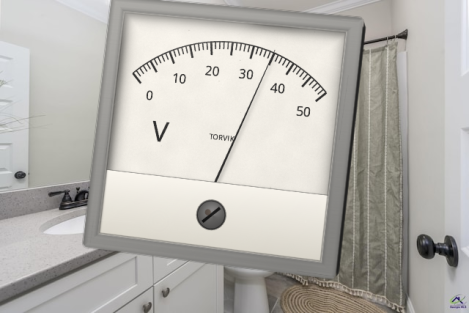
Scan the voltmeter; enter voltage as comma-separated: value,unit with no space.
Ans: 35,V
